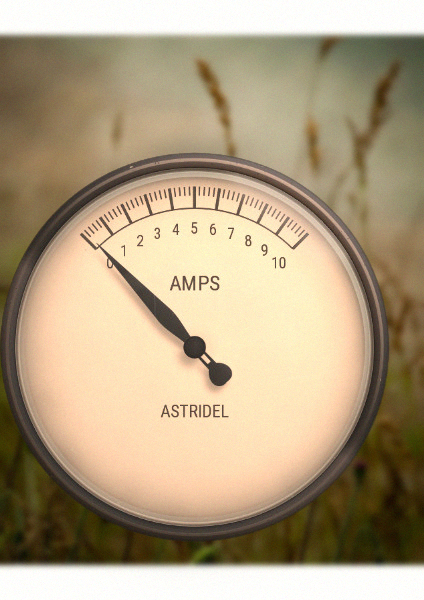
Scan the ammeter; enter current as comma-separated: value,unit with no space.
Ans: 0.2,A
